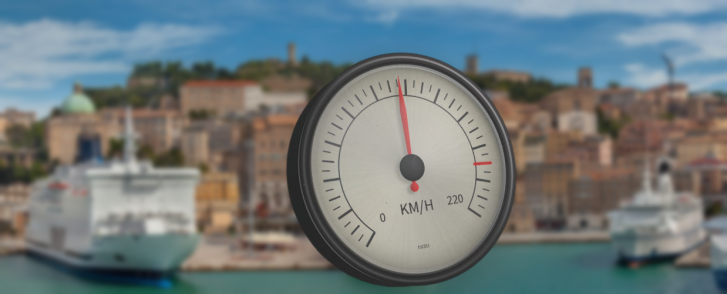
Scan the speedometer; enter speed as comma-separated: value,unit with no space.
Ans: 115,km/h
